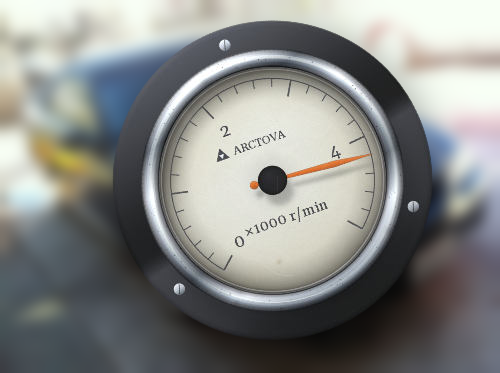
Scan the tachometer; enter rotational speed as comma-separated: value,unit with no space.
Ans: 4200,rpm
